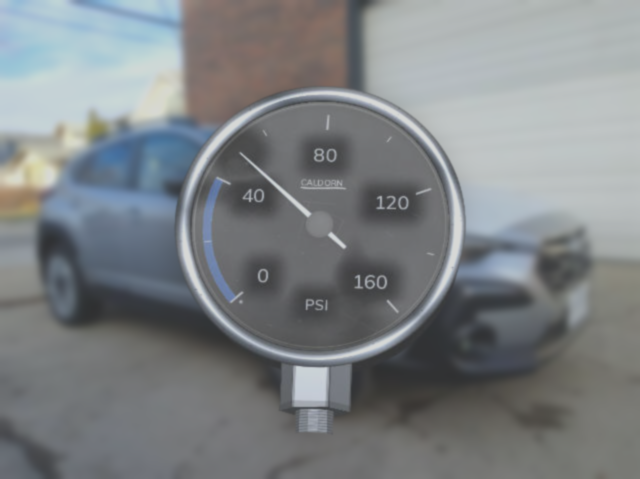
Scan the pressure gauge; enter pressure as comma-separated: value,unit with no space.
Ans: 50,psi
